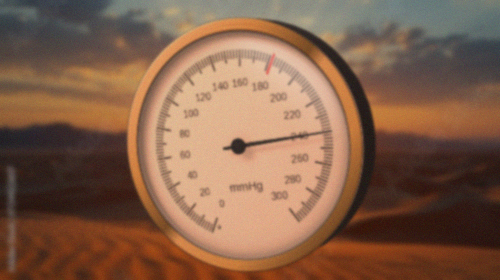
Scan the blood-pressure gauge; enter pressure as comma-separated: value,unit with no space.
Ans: 240,mmHg
